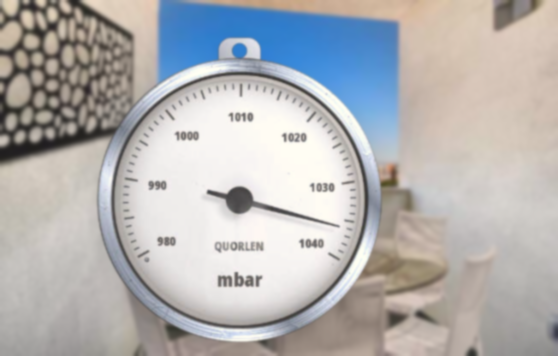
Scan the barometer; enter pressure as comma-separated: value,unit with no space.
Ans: 1036,mbar
